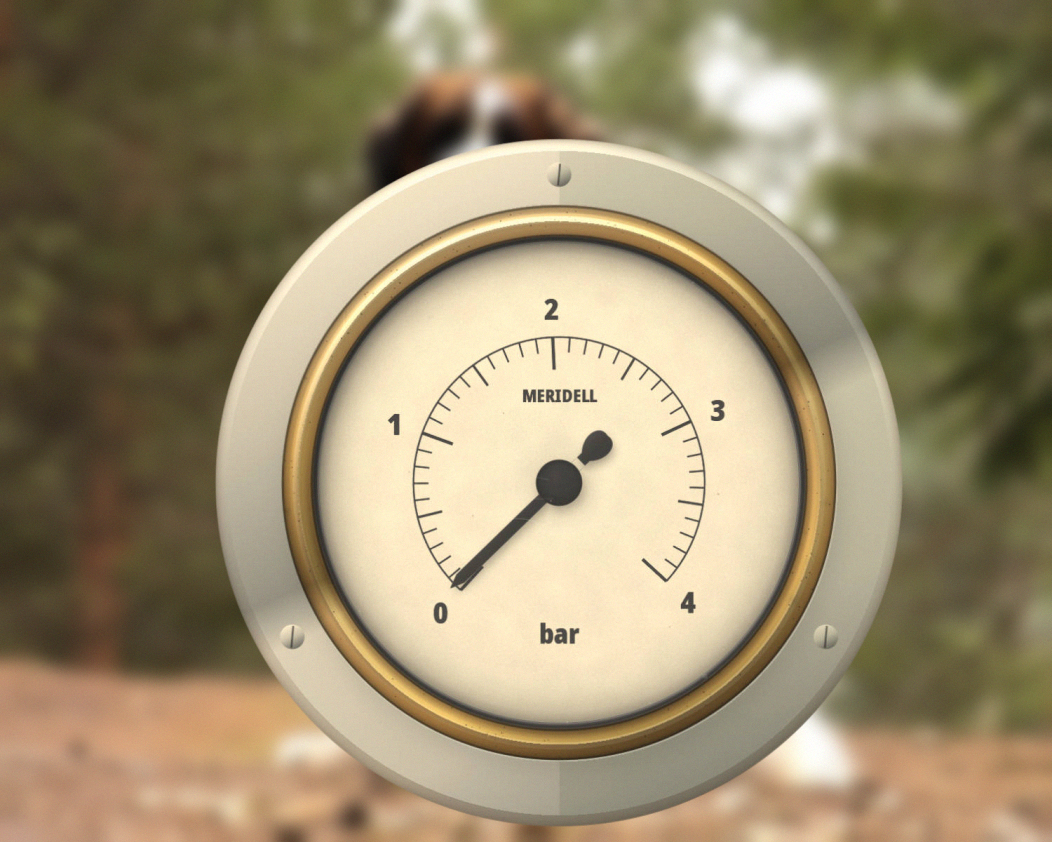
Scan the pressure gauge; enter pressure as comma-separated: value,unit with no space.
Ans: 0.05,bar
